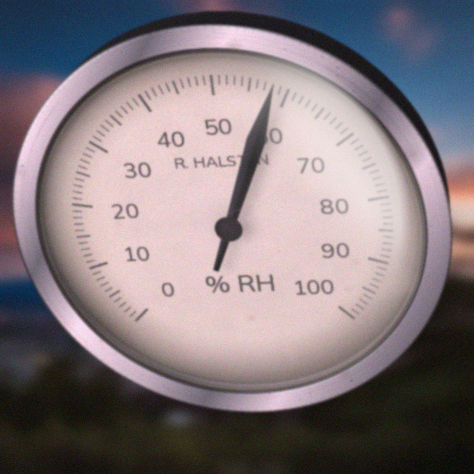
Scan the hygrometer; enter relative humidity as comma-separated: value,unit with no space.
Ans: 58,%
